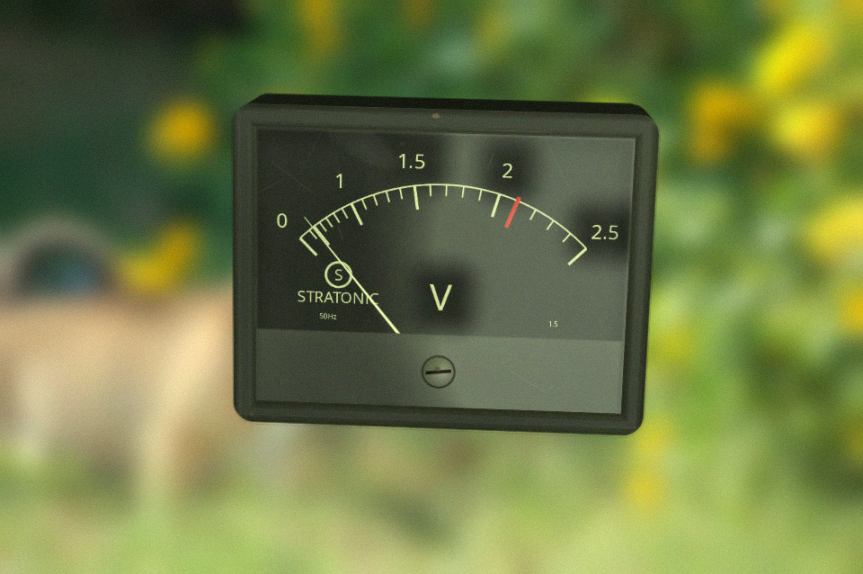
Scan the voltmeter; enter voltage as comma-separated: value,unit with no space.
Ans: 0.5,V
